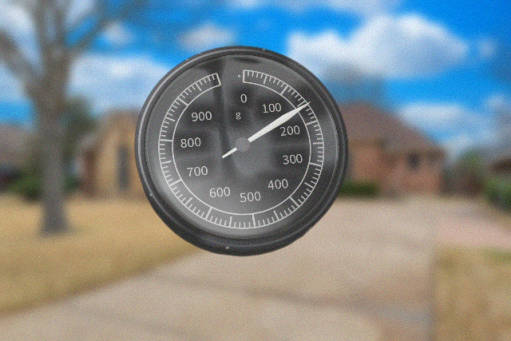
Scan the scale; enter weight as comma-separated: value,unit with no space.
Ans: 160,g
